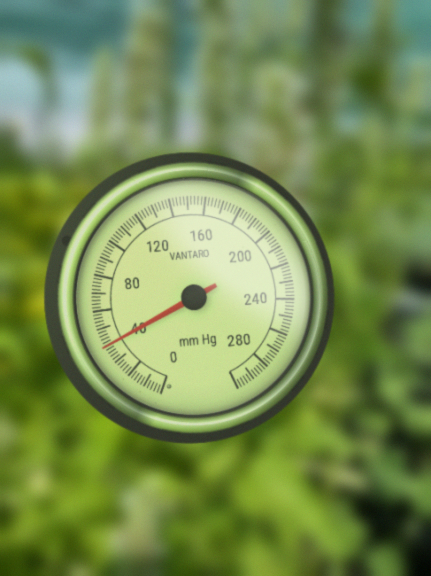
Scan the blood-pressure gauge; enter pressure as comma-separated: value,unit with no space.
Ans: 40,mmHg
